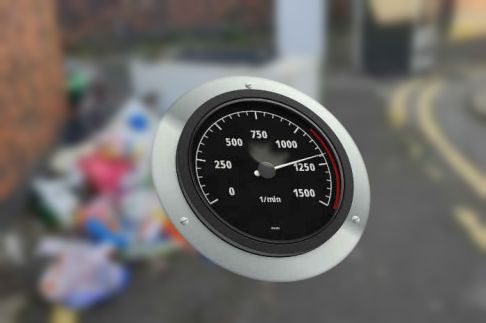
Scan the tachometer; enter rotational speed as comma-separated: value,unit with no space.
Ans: 1200,rpm
